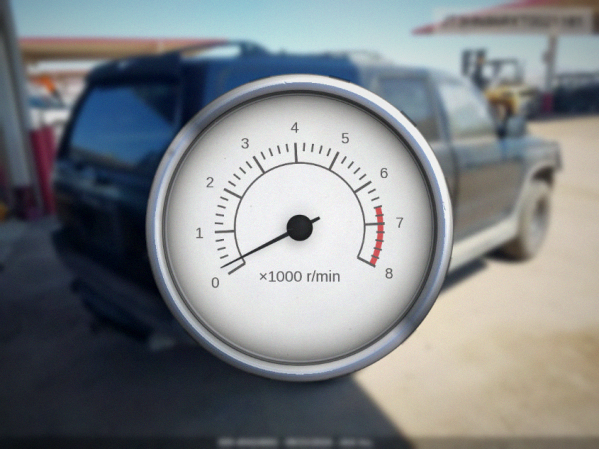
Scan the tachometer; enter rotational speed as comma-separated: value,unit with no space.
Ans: 200,rpm
